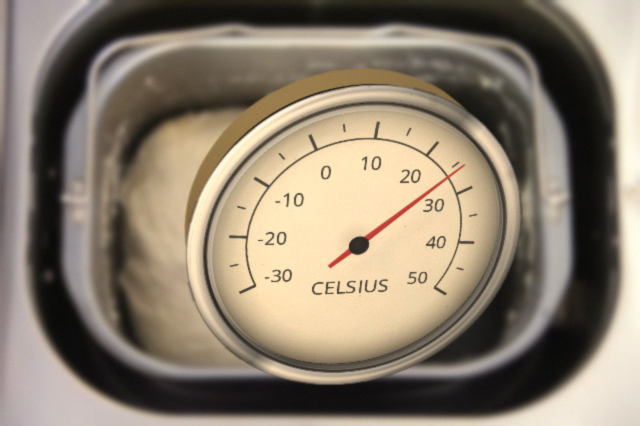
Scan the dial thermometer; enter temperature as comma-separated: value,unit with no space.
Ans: 25,°C
